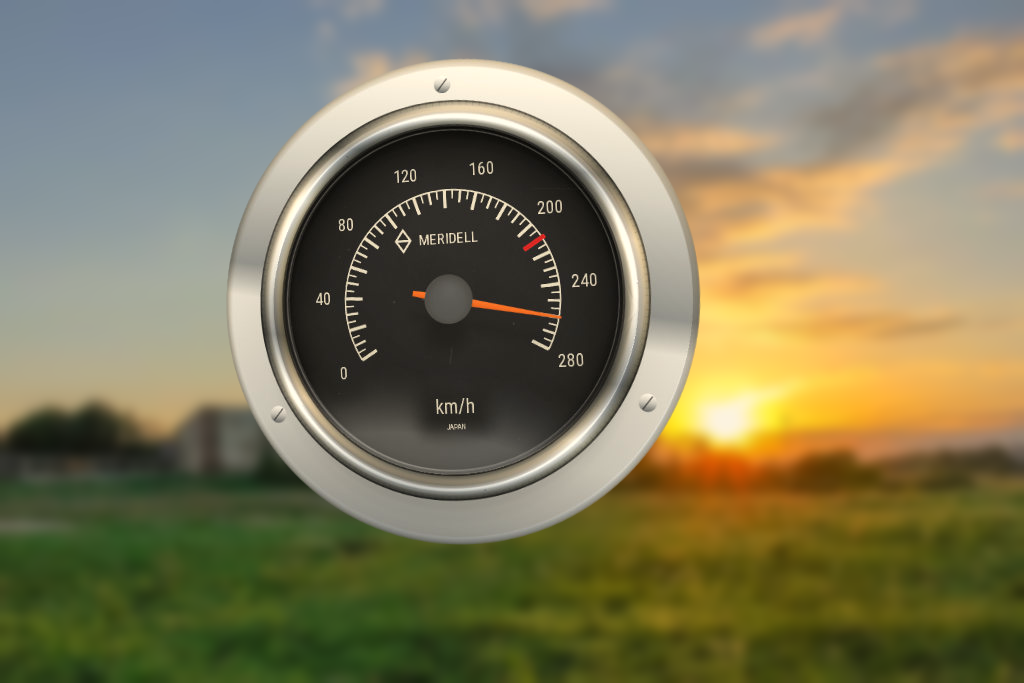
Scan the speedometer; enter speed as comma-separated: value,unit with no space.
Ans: 260,km/h
